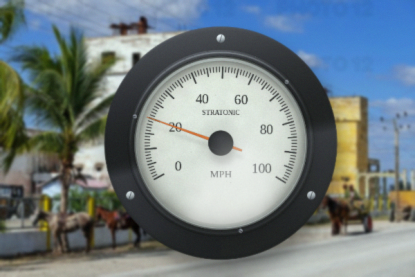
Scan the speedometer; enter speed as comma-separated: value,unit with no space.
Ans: 20,mph
